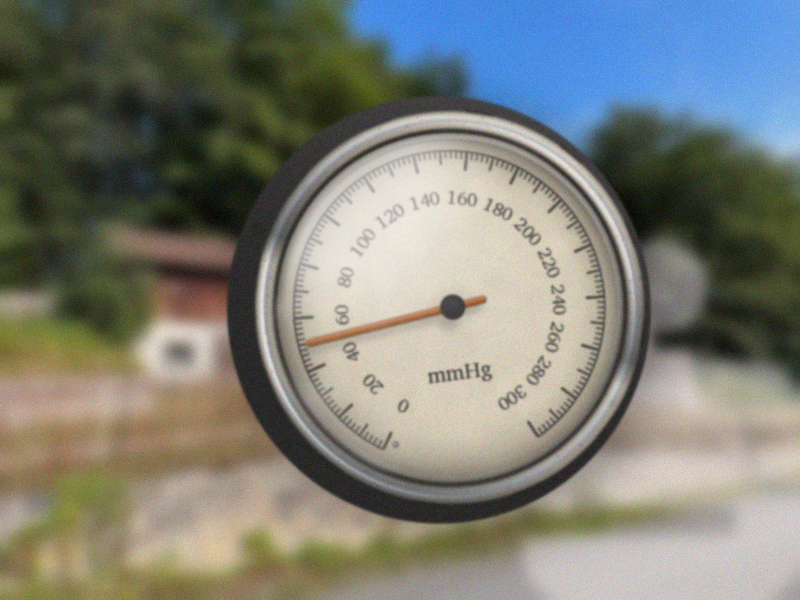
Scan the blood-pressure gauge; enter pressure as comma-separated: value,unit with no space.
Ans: 50,mmHg
